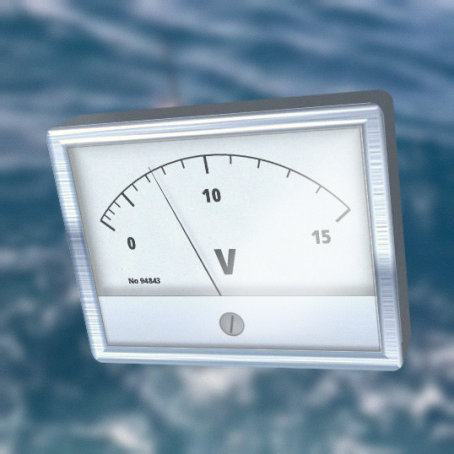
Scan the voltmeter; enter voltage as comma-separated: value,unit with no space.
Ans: 7.5,V
